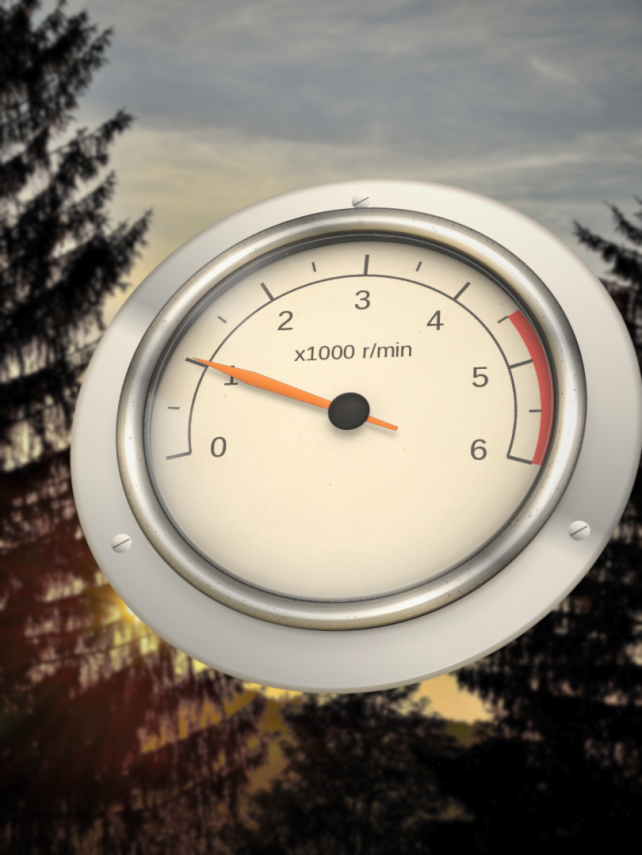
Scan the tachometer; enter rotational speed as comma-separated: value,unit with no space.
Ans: 1000,rpm
